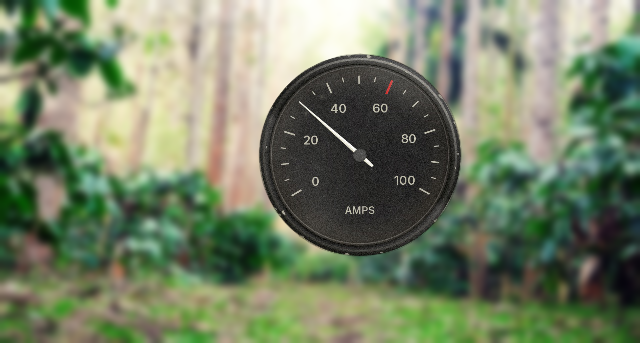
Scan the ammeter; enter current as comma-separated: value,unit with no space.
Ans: 30,A
